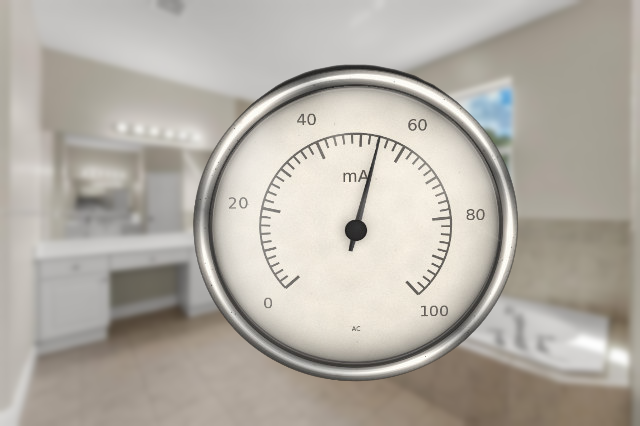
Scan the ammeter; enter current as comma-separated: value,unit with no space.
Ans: 54,mA
